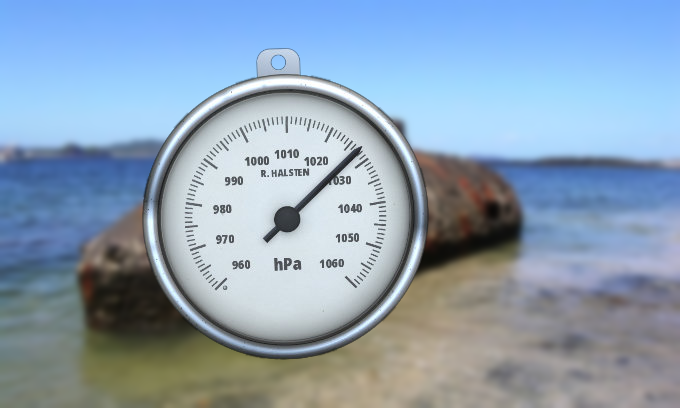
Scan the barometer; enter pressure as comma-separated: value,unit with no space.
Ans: 1027,hPa
